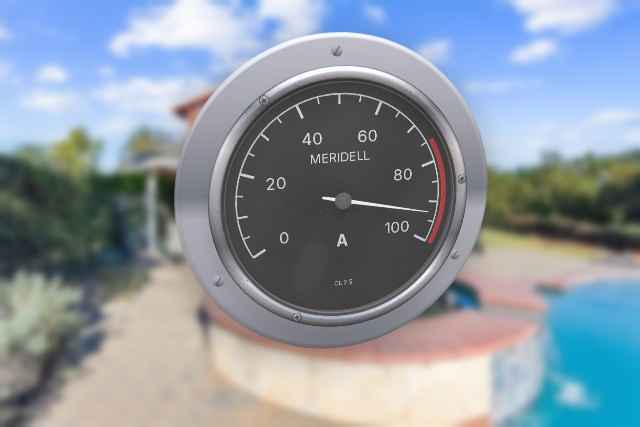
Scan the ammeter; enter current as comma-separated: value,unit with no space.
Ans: 92.5,A
